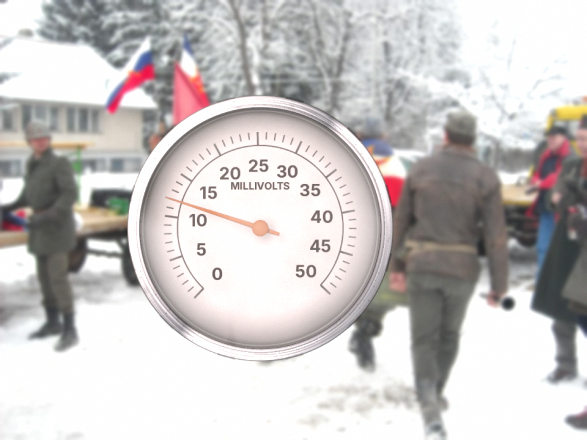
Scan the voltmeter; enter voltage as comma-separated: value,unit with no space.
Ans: 12,mV
